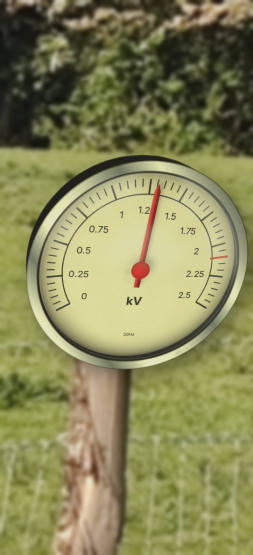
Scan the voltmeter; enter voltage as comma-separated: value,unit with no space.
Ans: 1.3,kV
